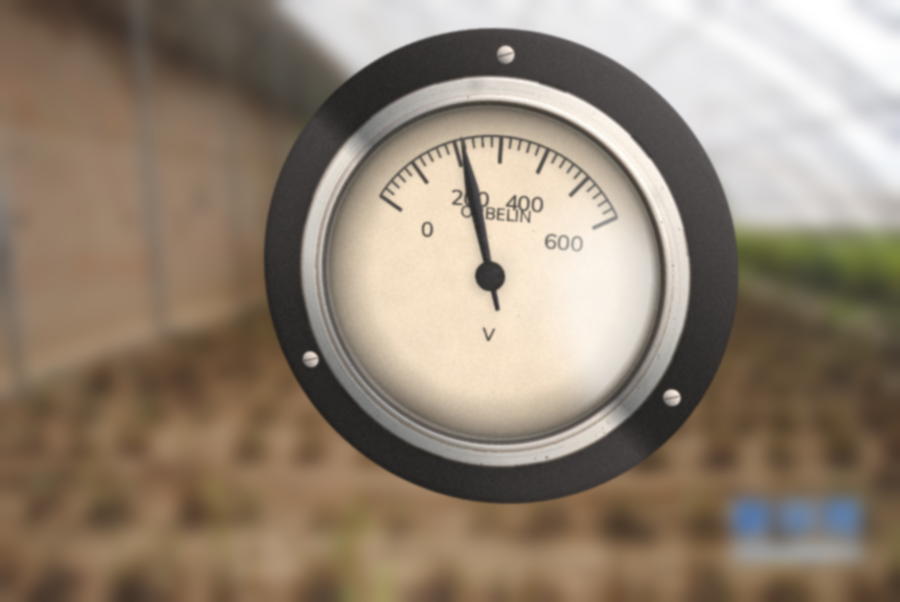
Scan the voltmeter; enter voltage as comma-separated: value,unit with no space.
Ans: 220,V
